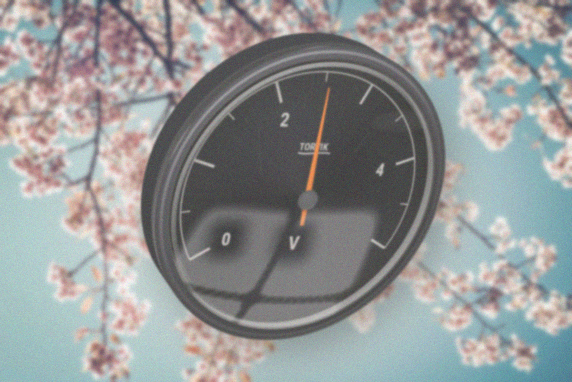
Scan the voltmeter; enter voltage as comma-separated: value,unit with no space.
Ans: 2.5,V
